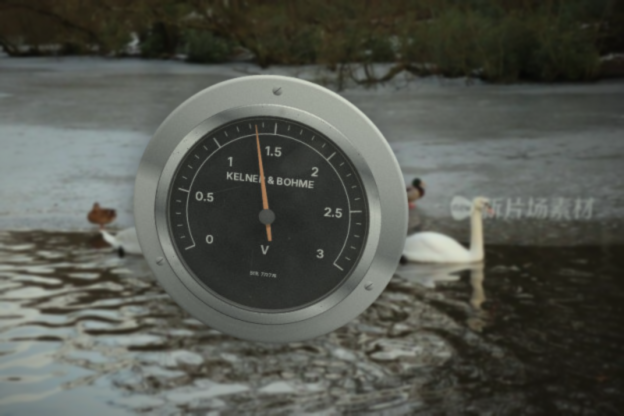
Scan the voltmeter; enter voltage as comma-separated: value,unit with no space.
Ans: 1.35,V
